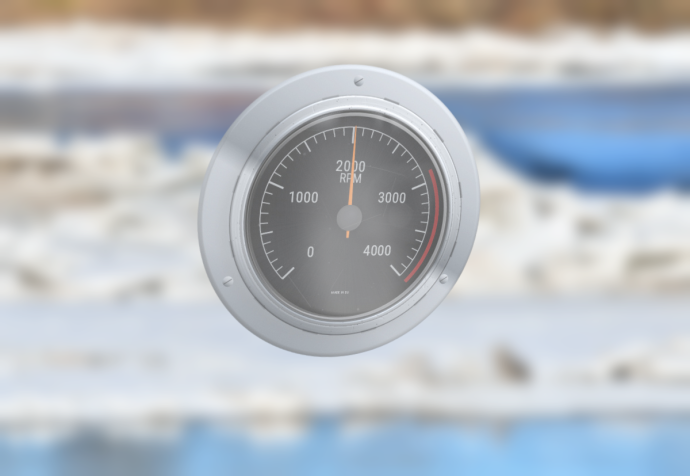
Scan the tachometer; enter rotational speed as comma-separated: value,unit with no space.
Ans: 2000,rpm
